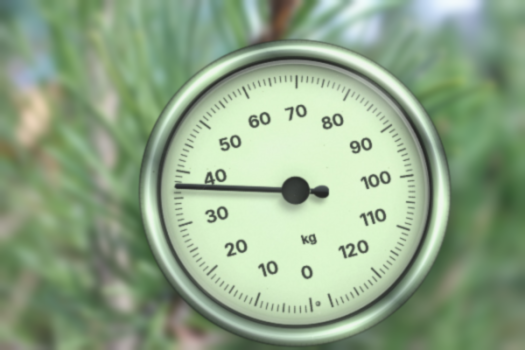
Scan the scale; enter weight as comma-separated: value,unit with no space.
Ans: 37,kg
